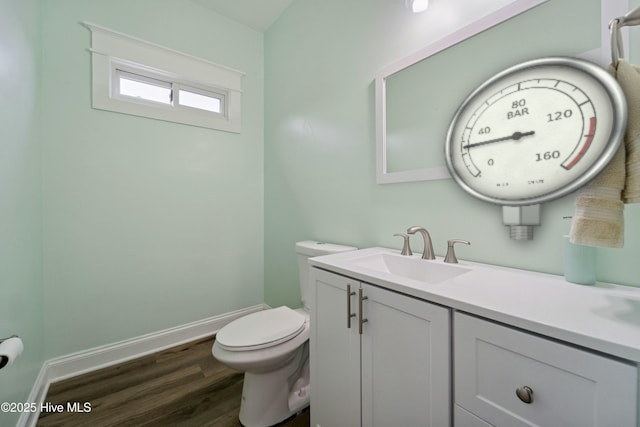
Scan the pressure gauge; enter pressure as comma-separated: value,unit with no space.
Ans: 25,bar
